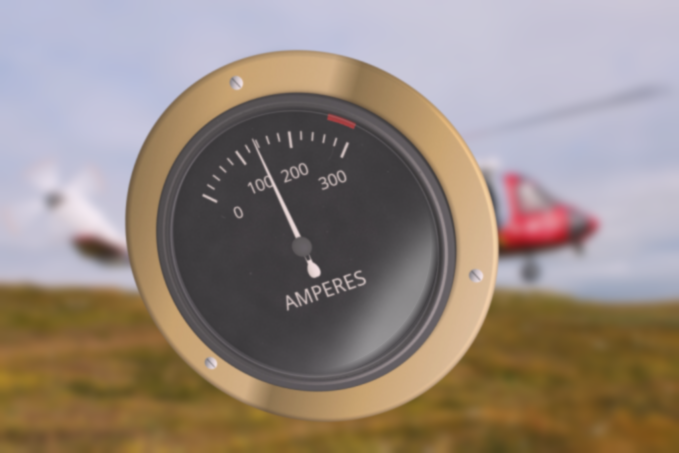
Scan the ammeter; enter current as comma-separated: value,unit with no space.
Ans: 140,A
